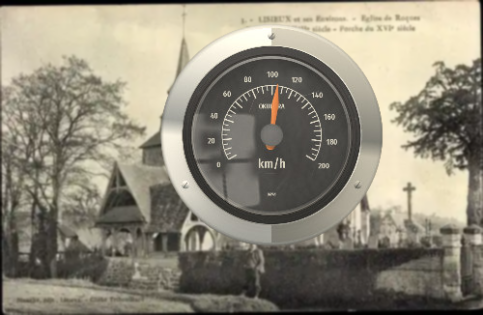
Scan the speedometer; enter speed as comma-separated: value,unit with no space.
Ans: 105,km/h
